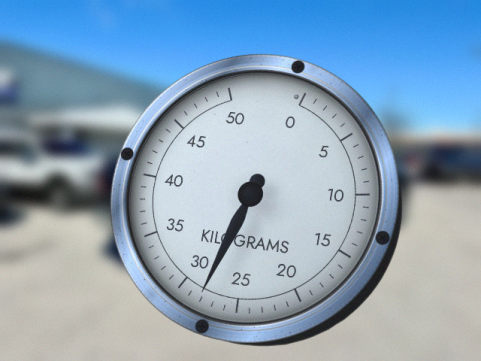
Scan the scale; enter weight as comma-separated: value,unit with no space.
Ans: 28,kg
